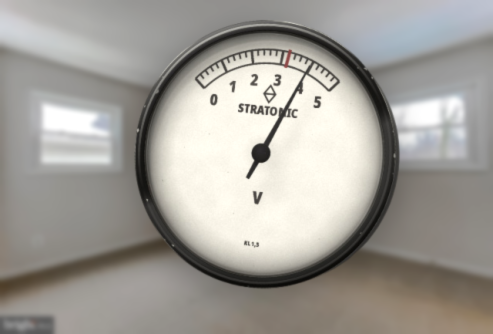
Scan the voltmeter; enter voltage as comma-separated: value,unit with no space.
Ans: 4,V
